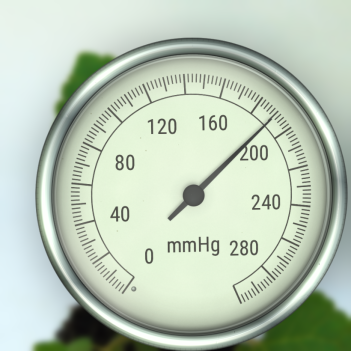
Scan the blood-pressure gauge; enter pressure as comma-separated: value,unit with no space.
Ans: 190,mmHg
